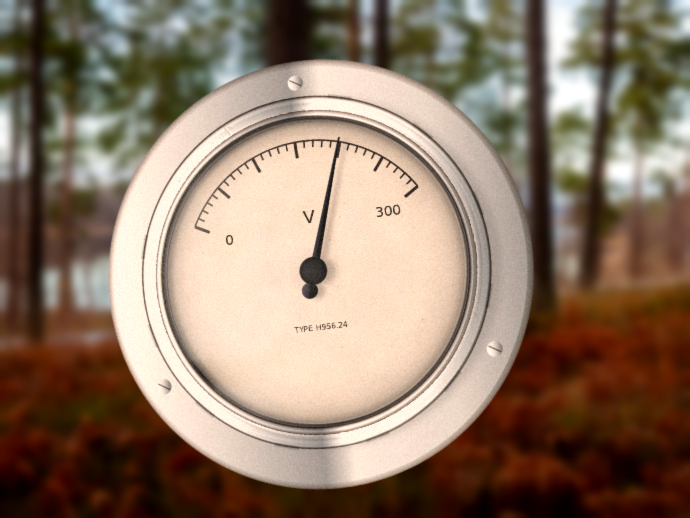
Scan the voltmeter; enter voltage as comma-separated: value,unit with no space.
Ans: 200,V
